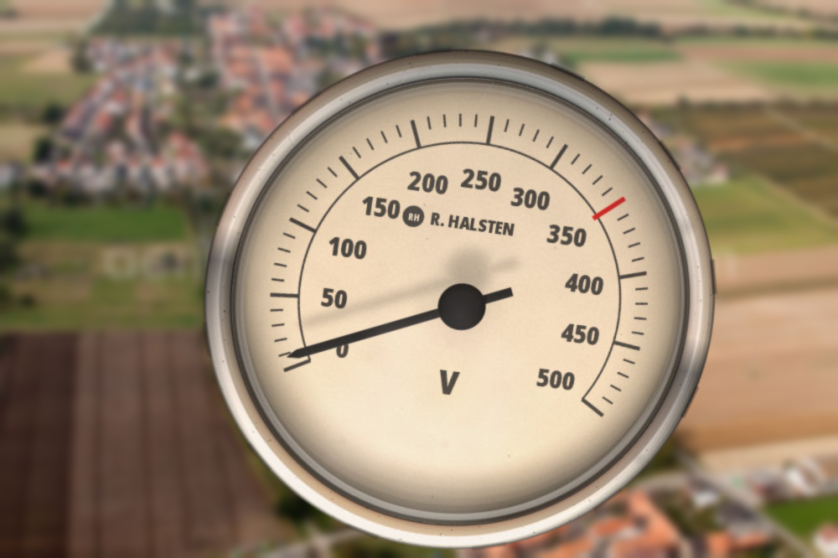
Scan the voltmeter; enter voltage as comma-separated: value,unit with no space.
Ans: 10,V
